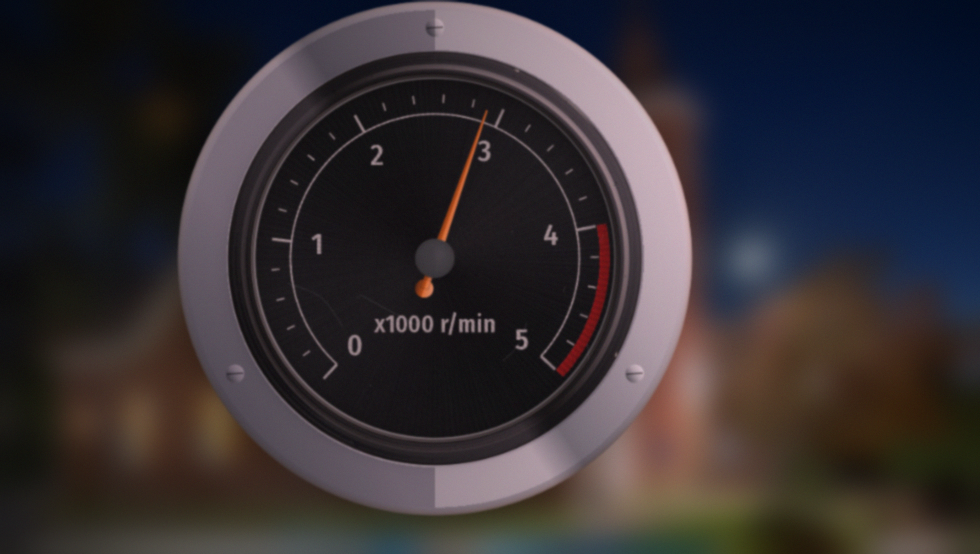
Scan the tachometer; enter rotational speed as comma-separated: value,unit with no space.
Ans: 2900,rpm
